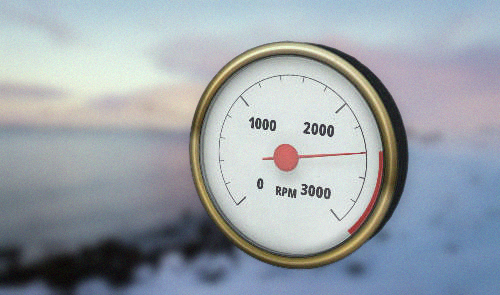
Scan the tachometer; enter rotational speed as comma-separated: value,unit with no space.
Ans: 2400,rpm
